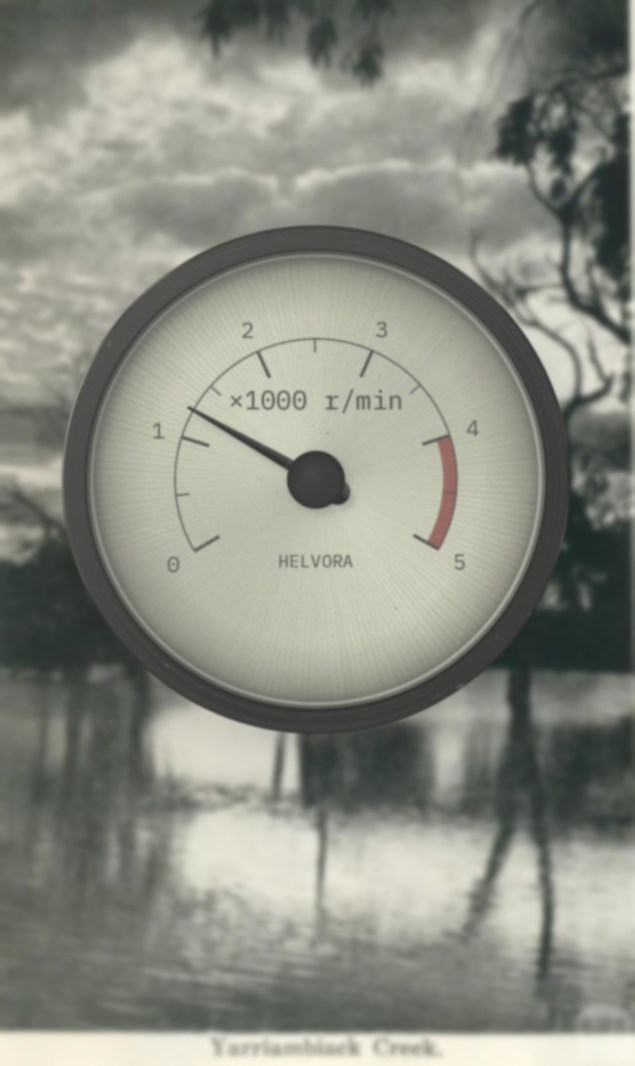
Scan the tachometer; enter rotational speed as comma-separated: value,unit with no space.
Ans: 1250,rpm
